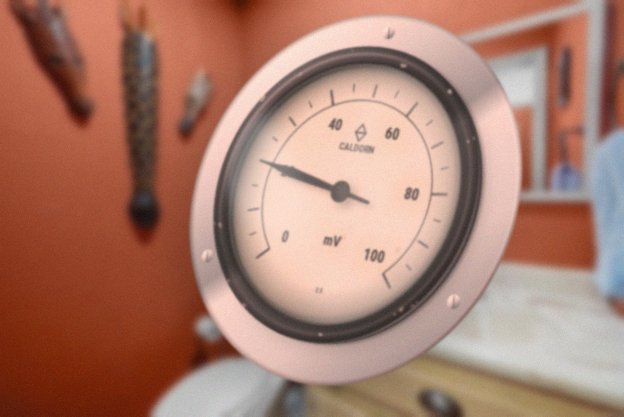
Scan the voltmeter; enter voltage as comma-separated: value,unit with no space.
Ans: 20,mV
